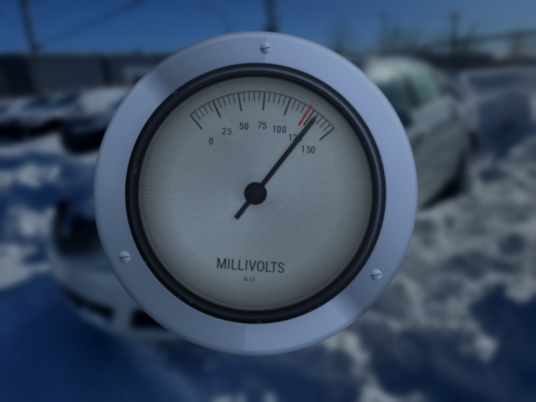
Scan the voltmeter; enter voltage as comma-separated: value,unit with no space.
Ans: 130,mV
